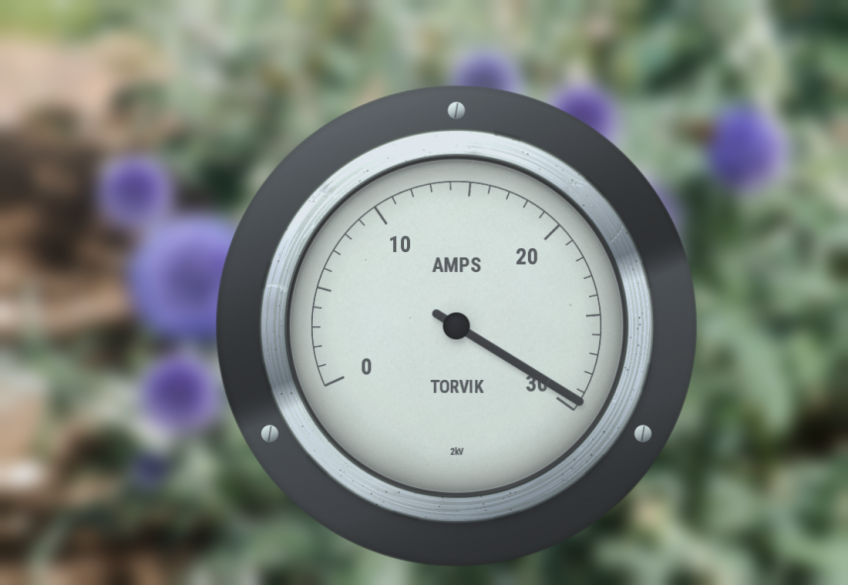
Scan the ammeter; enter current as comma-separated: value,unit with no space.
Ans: 29.5,A
